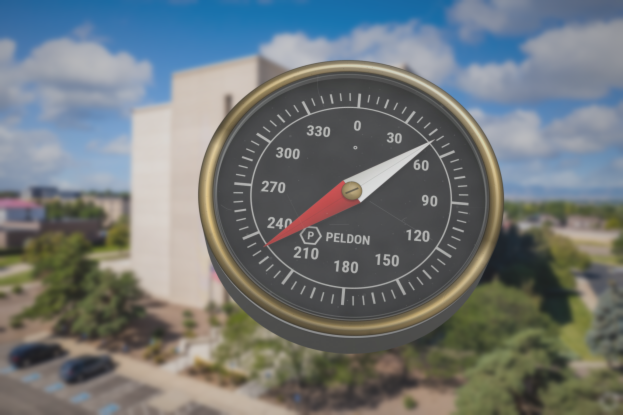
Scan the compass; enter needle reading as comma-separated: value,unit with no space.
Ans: 230,°
